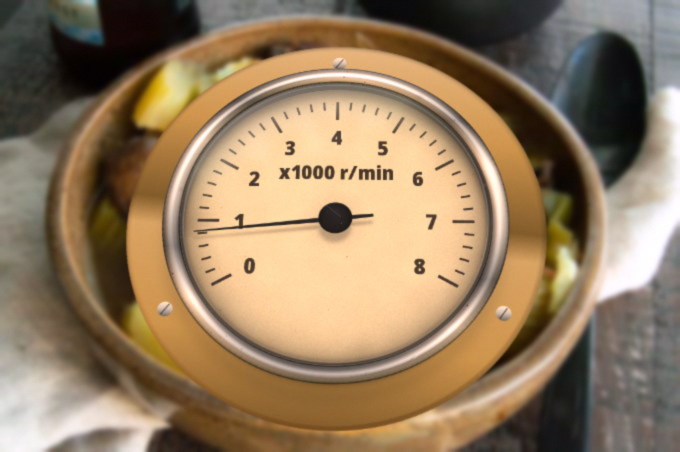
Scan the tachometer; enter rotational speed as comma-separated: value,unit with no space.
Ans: 800,rpm
